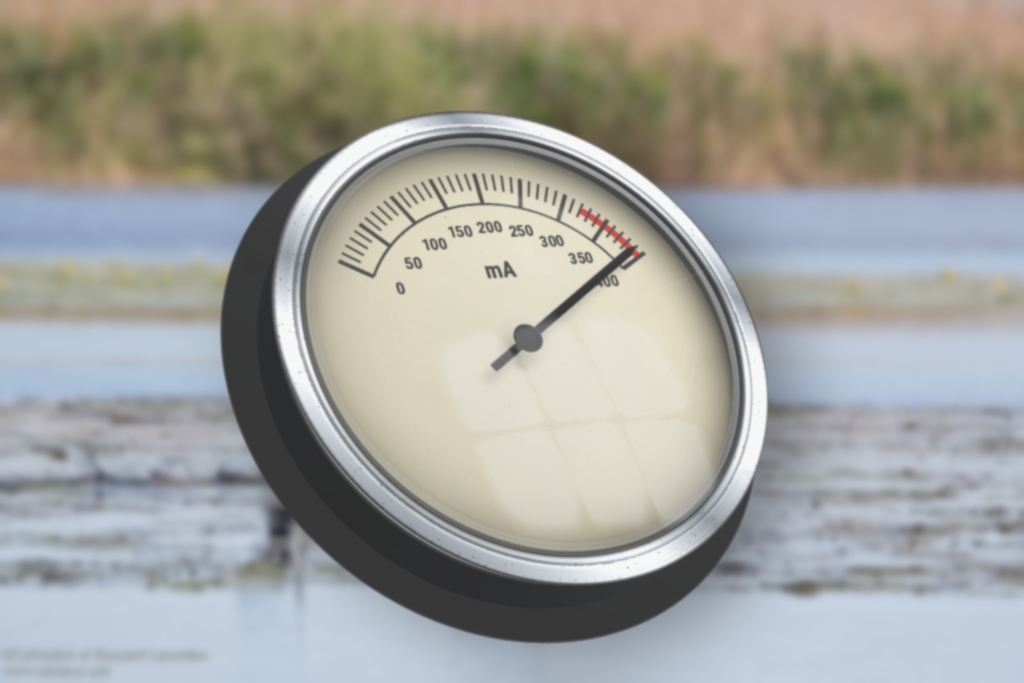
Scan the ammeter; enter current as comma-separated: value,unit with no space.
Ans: 390,mA
